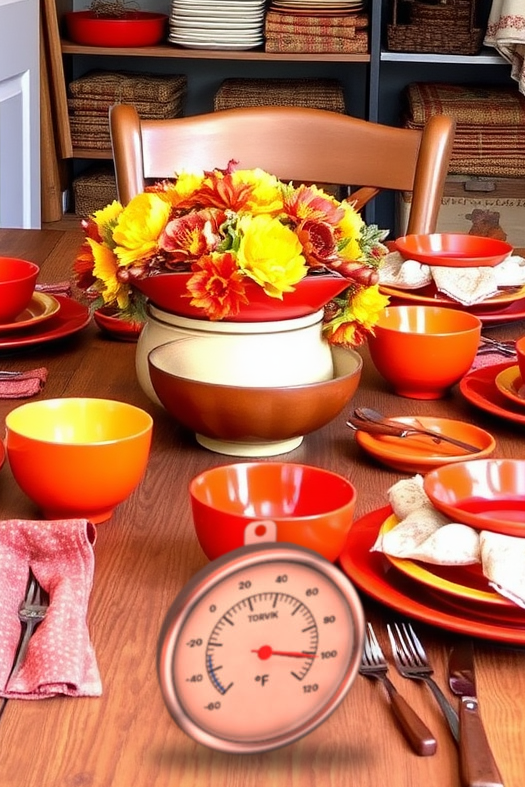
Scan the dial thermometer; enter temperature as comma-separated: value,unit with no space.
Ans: 100,°F
